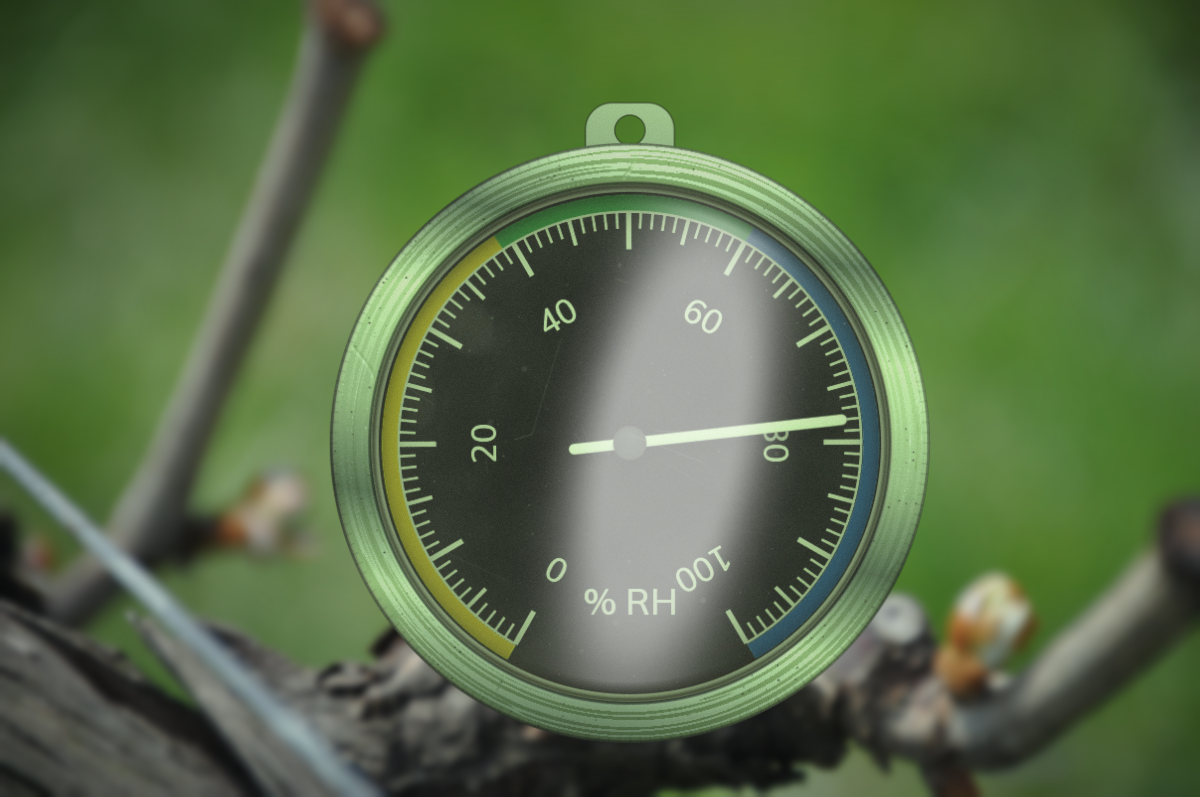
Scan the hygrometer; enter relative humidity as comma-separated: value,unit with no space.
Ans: 78,%
